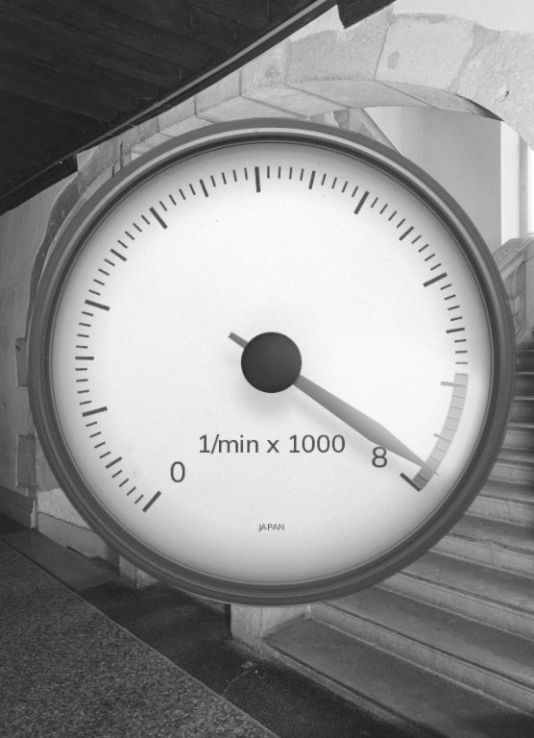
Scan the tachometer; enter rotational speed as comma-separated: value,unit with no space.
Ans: 7800,rpm
